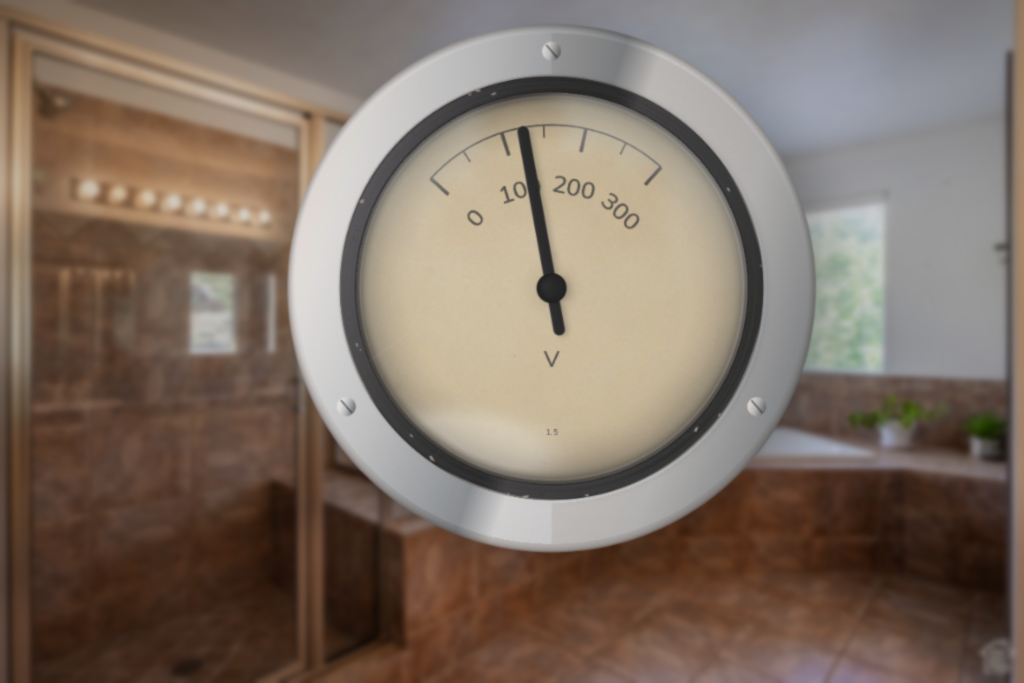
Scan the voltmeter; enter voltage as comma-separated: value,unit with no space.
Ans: 125,V
